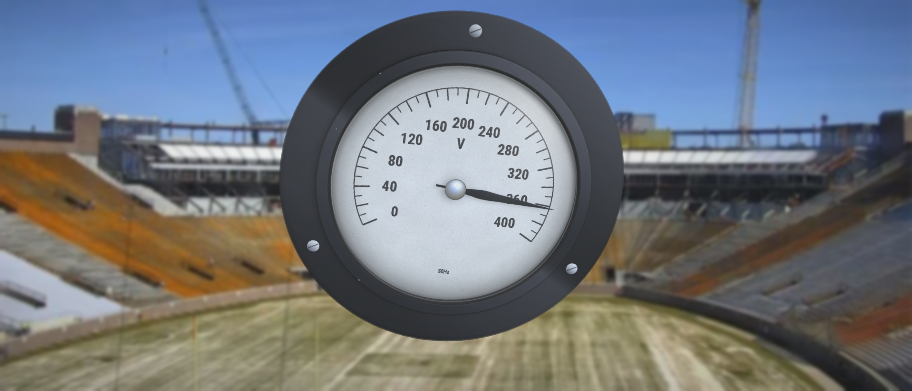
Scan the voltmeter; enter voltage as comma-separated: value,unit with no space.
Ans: 360,V
